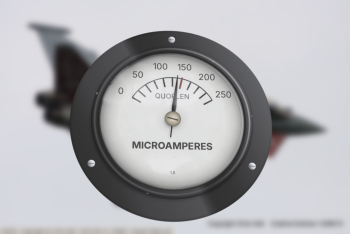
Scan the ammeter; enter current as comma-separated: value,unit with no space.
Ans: 137.5,µA
